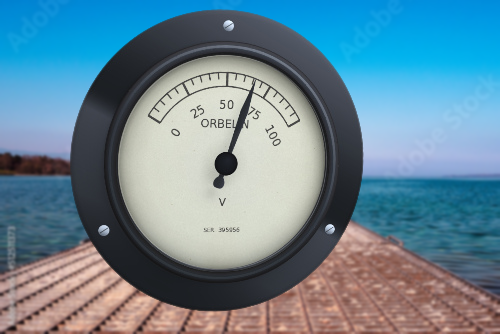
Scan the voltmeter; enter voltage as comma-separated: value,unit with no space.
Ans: 65,V
